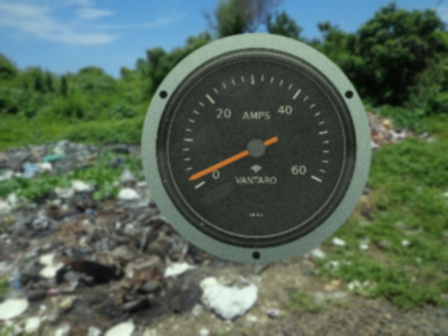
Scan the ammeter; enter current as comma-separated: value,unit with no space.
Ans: 2,A
